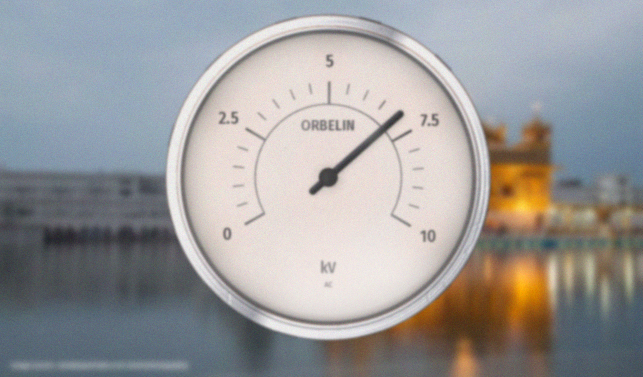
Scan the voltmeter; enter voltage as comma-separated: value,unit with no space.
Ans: 7,kV
